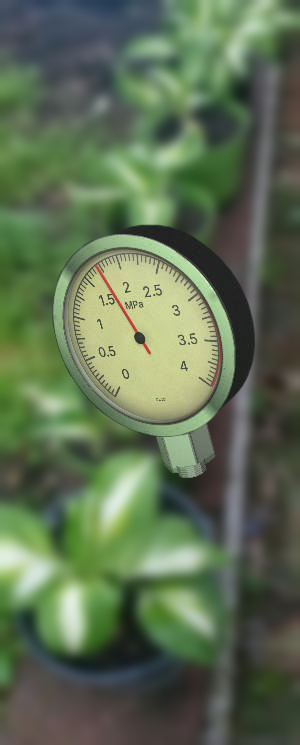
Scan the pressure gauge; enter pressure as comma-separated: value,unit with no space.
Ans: 1.75,MPa
